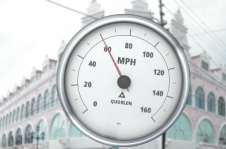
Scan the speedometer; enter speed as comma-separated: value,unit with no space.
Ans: 60,mph
